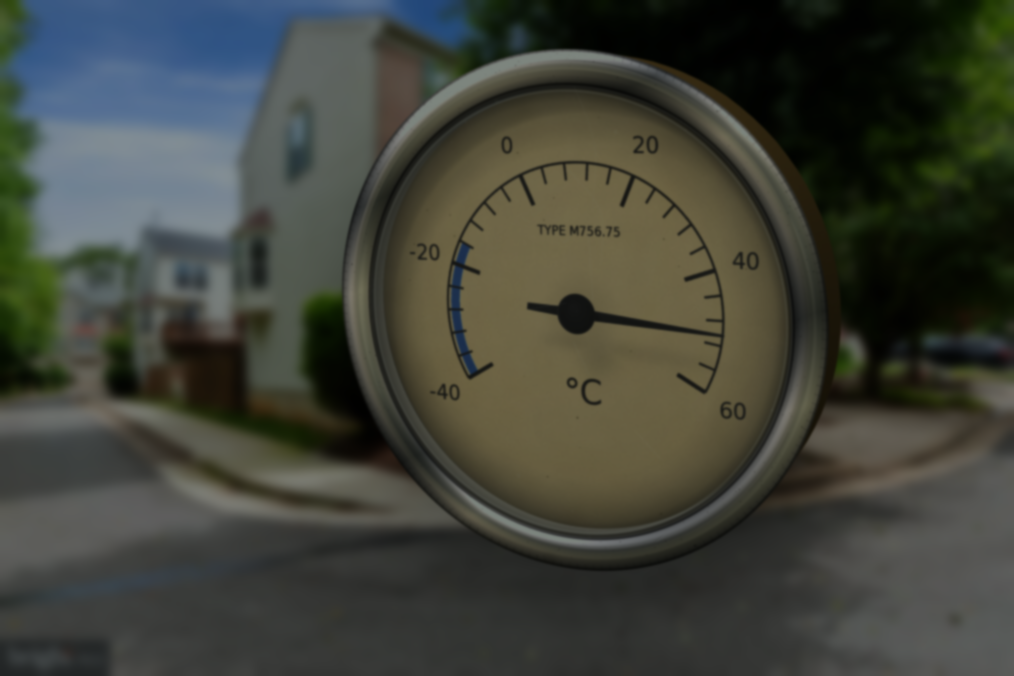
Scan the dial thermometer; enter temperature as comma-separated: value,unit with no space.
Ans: 50,°C
